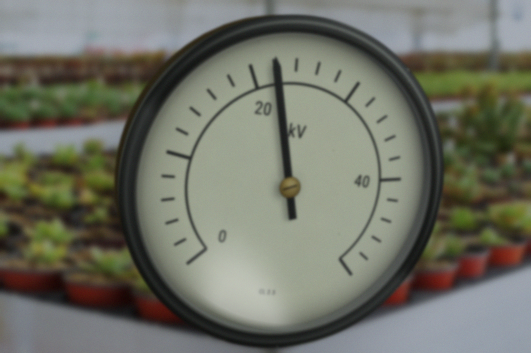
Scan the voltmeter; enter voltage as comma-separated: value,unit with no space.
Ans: 22,kV
